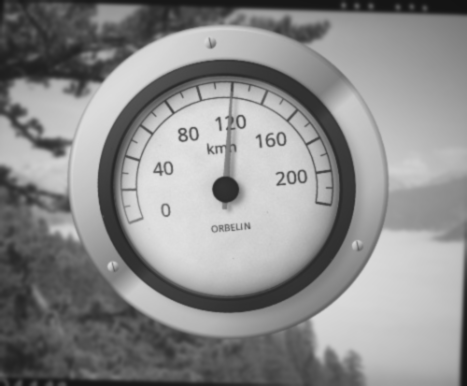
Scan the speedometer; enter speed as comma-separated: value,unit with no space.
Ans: 120,km/h
